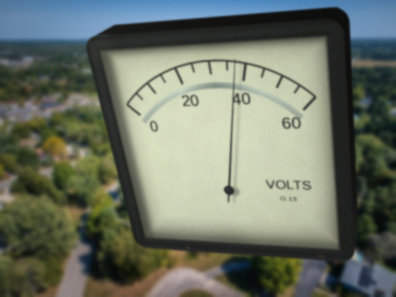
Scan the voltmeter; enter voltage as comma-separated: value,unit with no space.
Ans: 37.5,V
